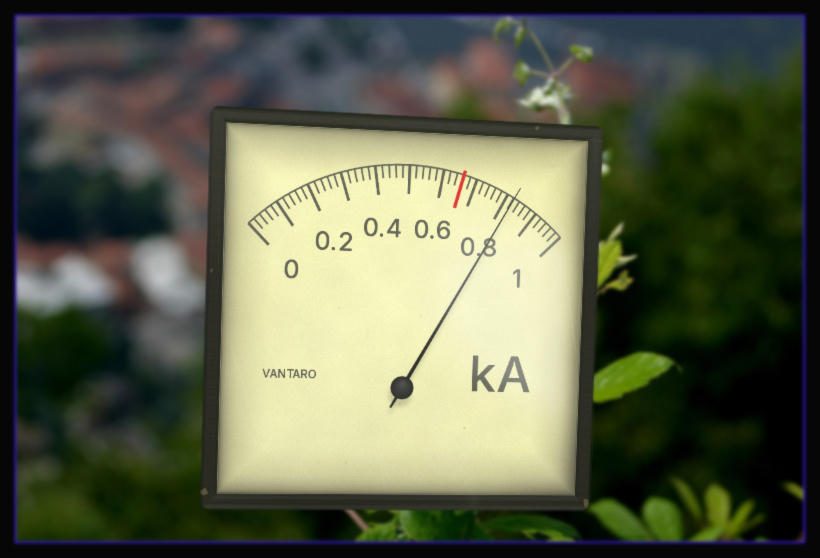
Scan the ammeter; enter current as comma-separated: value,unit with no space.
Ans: 0.82,kA
